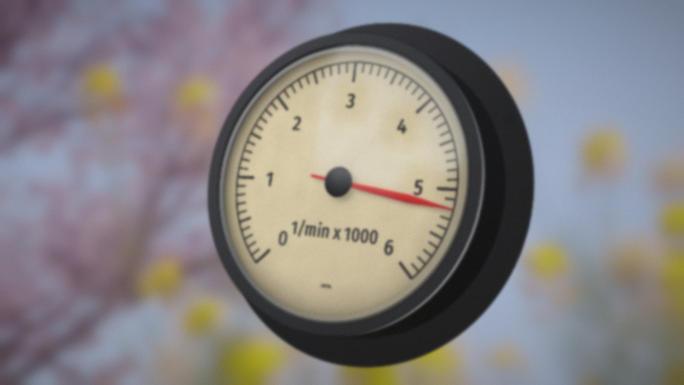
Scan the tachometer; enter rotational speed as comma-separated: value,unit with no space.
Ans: 5200,rpm
